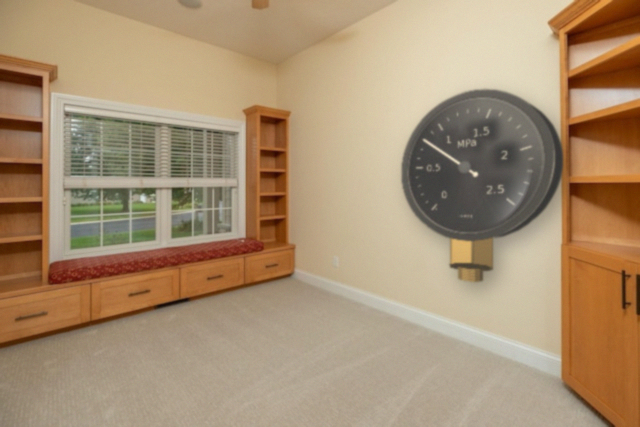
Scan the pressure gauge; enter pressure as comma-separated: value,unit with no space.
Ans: 0.8,MPa
